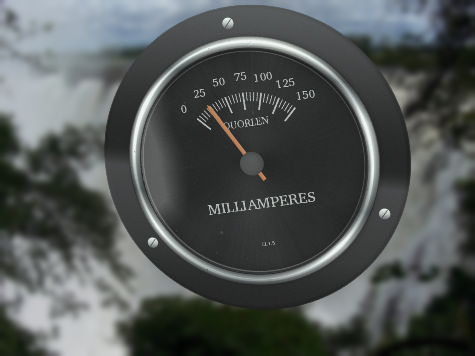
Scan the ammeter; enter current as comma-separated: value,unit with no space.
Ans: 25,mA
